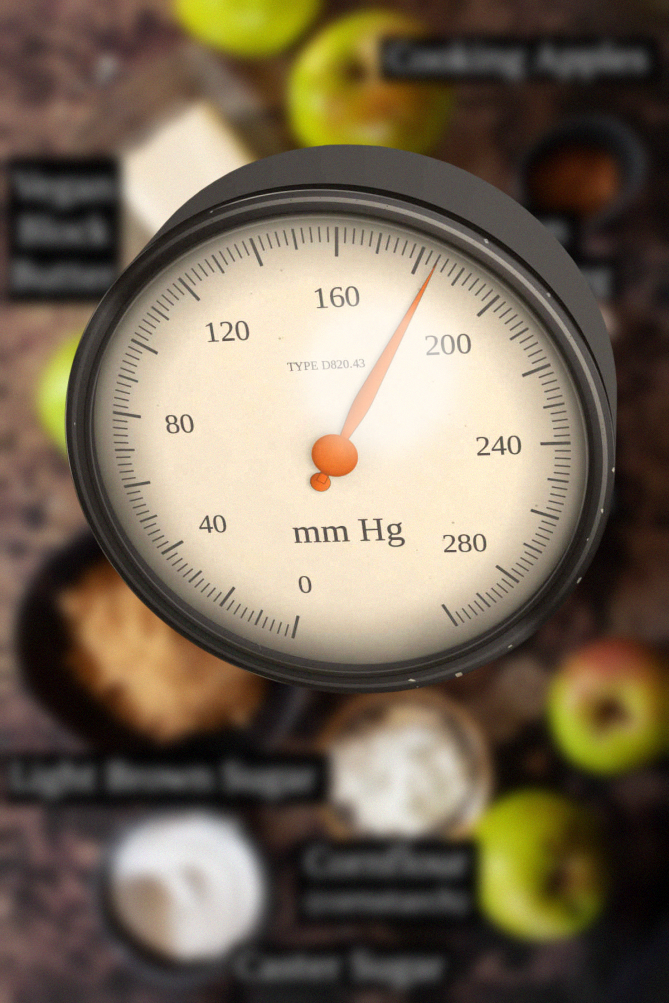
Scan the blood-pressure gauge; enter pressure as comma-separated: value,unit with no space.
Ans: 184,mmHg
